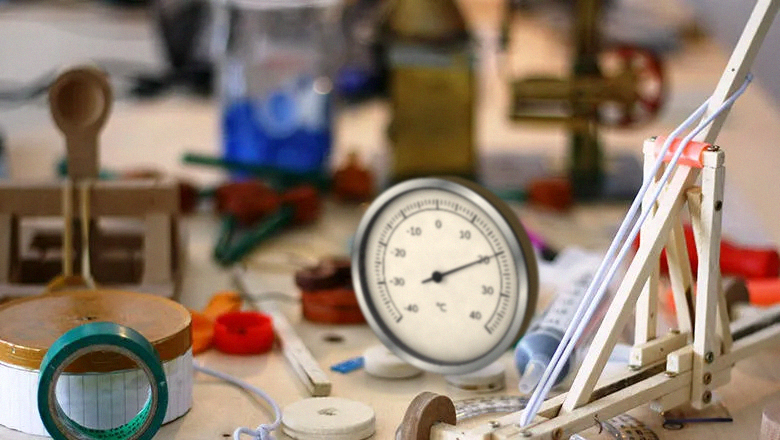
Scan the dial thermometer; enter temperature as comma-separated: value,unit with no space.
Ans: 20,°C
